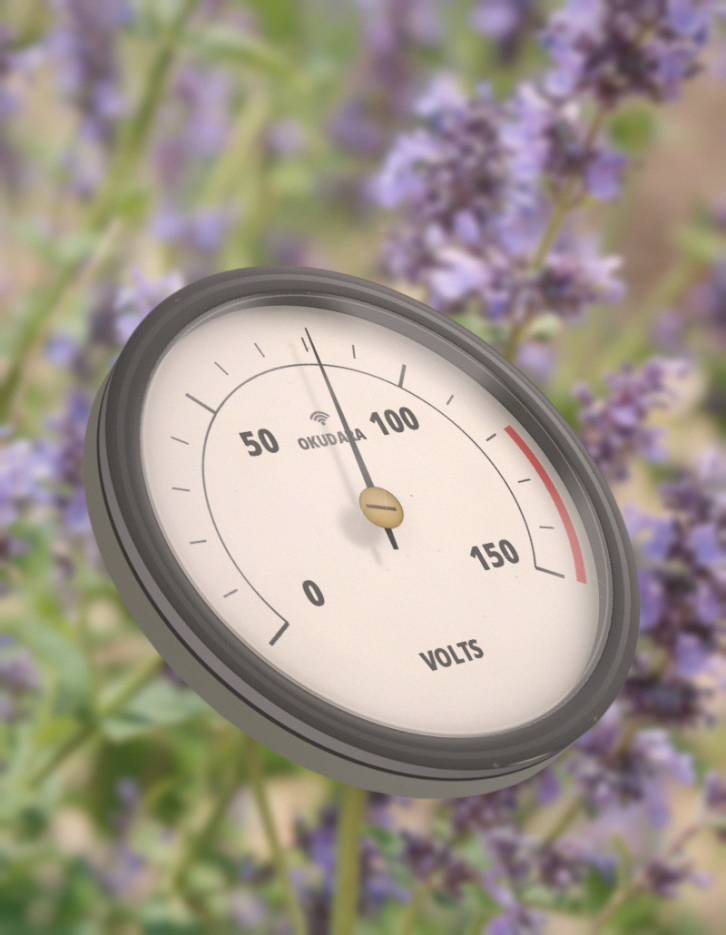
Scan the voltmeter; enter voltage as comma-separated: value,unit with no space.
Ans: 80,V
